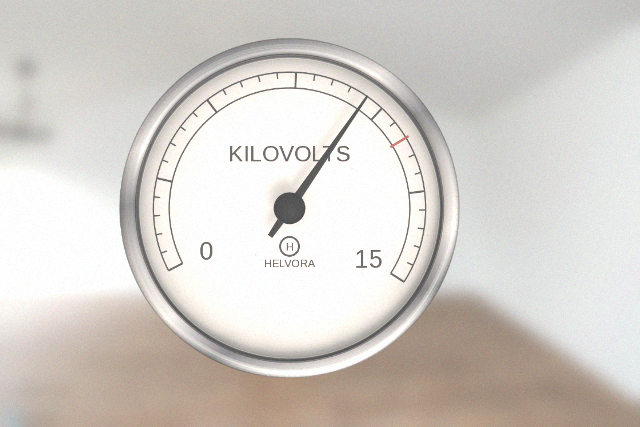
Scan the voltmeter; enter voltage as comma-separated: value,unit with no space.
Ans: 9.5,kV
